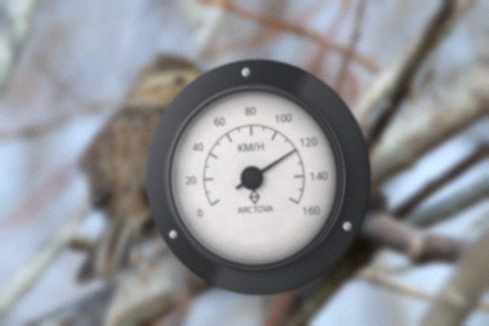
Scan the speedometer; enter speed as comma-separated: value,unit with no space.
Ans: 120,km/h
